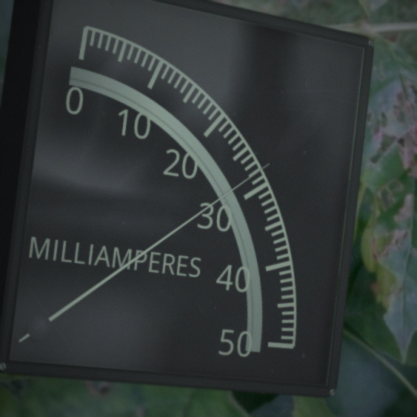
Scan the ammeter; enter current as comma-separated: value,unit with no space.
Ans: 28,mA
